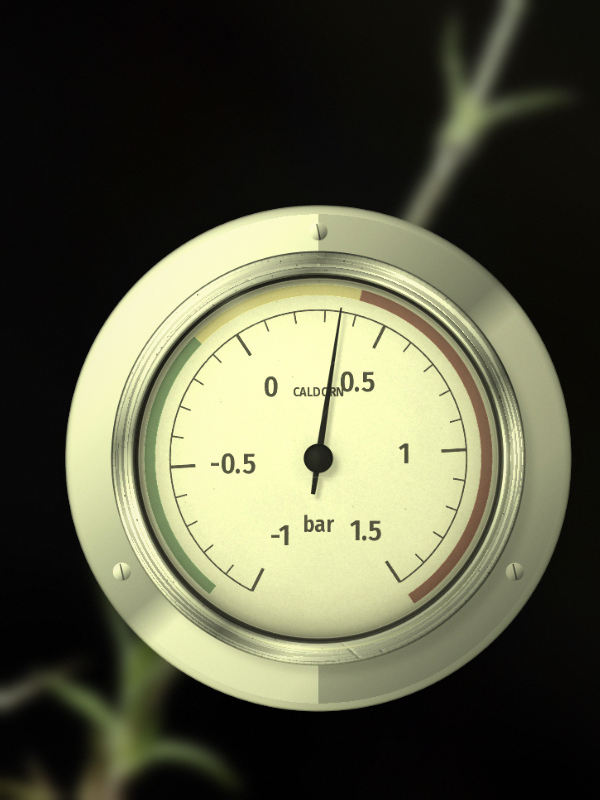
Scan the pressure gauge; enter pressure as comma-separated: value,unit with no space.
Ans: 0.35,bar
